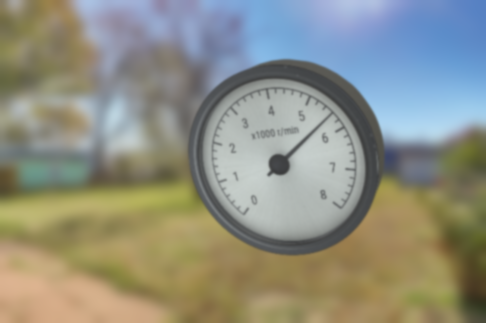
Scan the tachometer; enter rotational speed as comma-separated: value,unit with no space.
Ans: 5600,rpm
